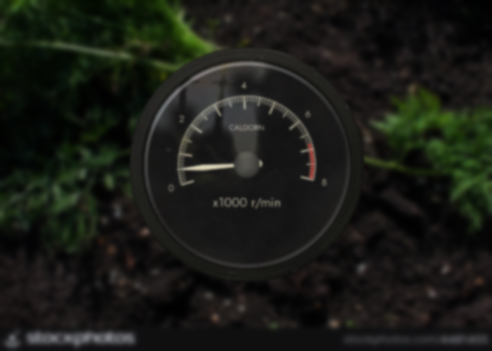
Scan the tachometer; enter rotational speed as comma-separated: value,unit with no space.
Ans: 500,rpm
